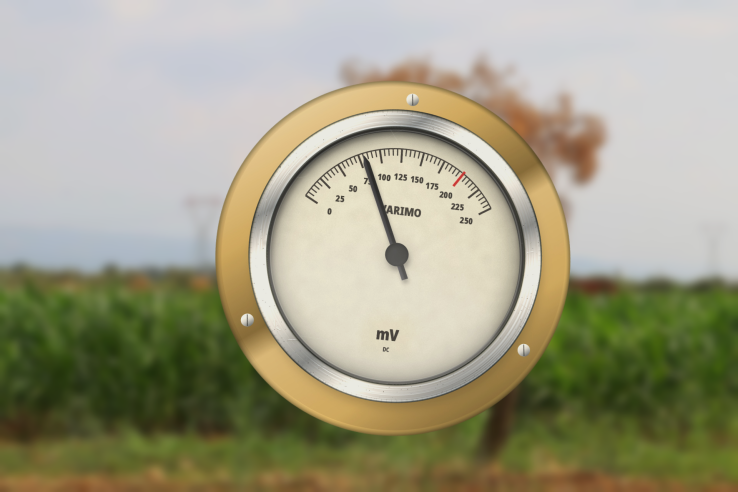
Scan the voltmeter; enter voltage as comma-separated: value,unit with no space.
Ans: 80,mV
